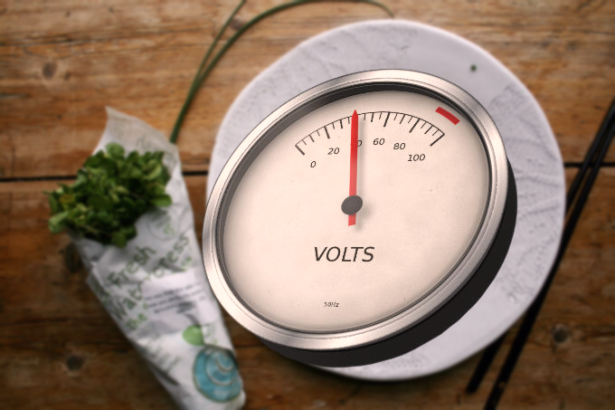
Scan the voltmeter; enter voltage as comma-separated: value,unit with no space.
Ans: 40,V
